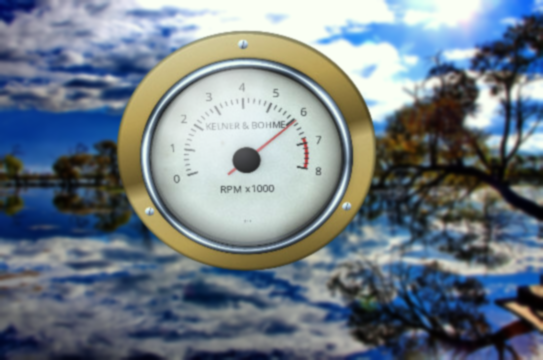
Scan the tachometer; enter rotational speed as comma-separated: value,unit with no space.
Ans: 6000,rpm
